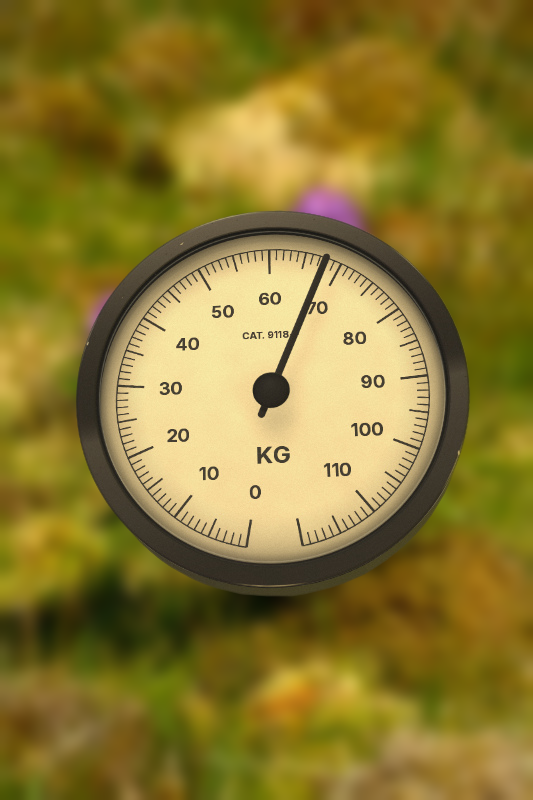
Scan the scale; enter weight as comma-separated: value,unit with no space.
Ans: 68,kg
